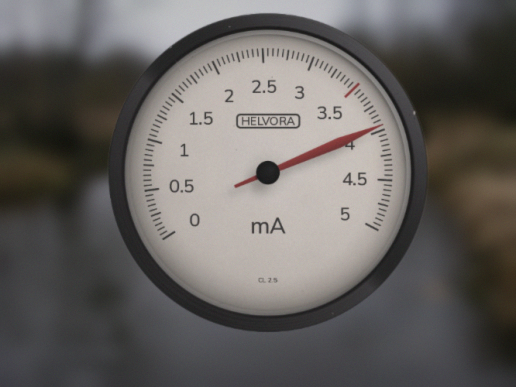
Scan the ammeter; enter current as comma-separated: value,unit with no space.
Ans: 3.95,mA
